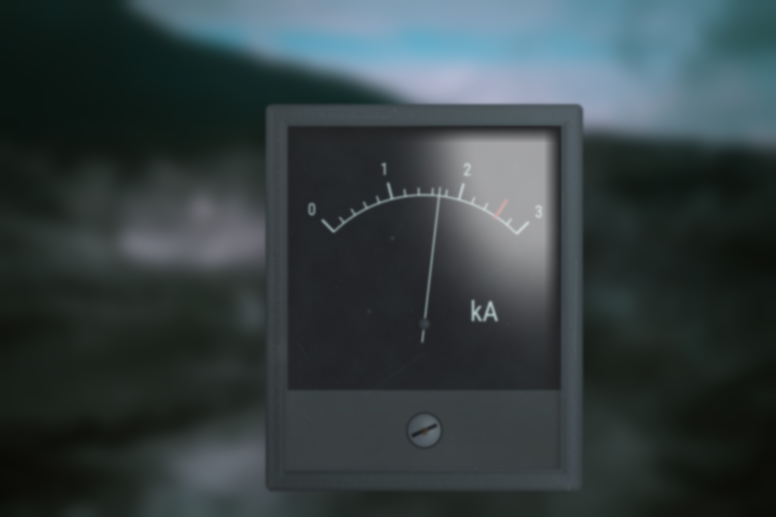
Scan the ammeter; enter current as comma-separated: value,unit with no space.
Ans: 1.7,kA
